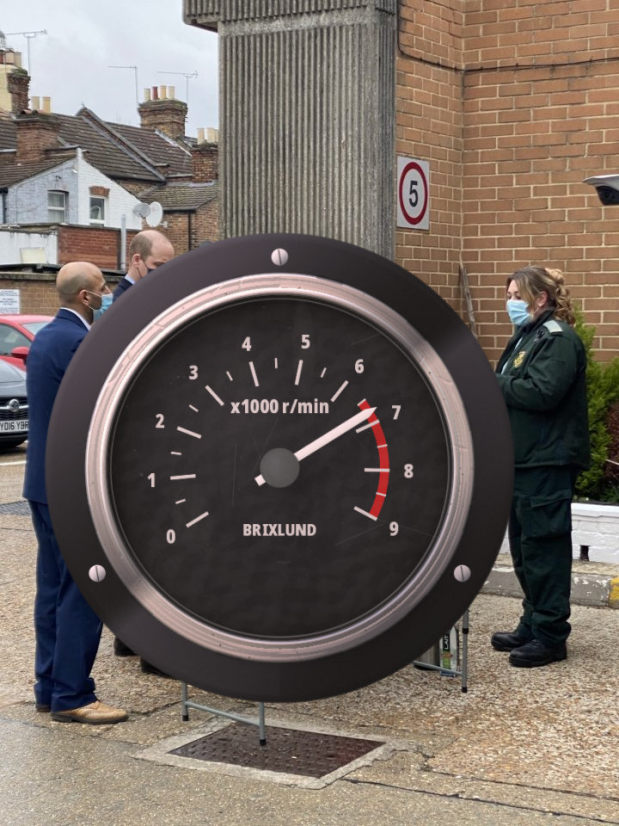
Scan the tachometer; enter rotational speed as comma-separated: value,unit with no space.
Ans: 6750,rpm
